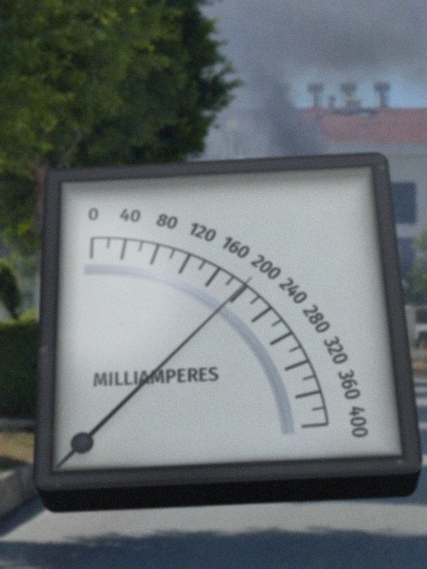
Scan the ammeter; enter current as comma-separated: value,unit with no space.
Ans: 200,mA
